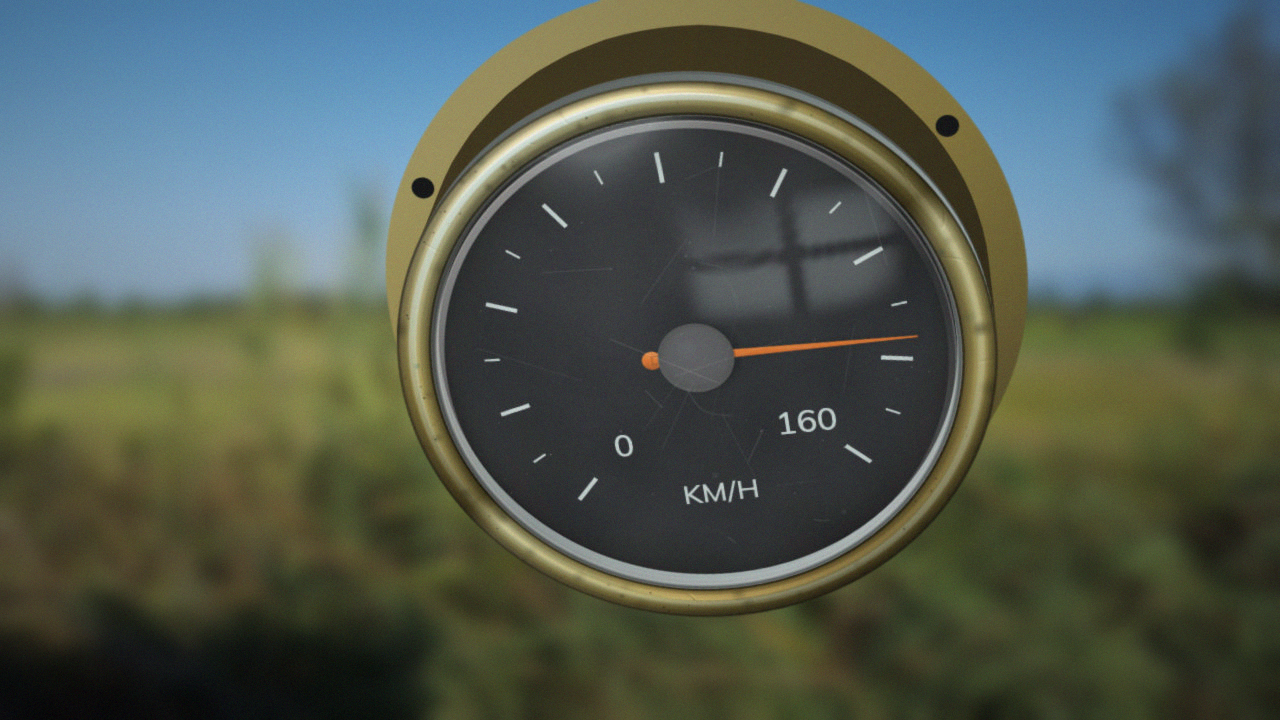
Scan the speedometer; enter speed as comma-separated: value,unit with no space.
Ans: 135,km/h
